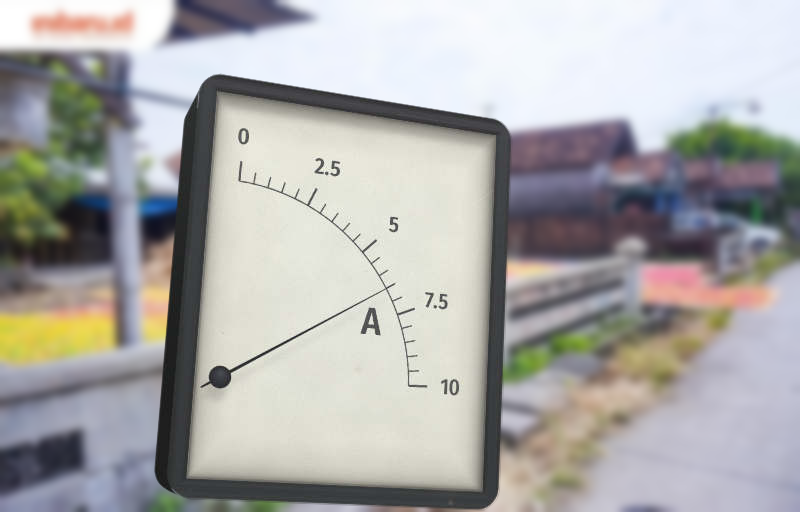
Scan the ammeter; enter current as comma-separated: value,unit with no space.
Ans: 6.5,A
